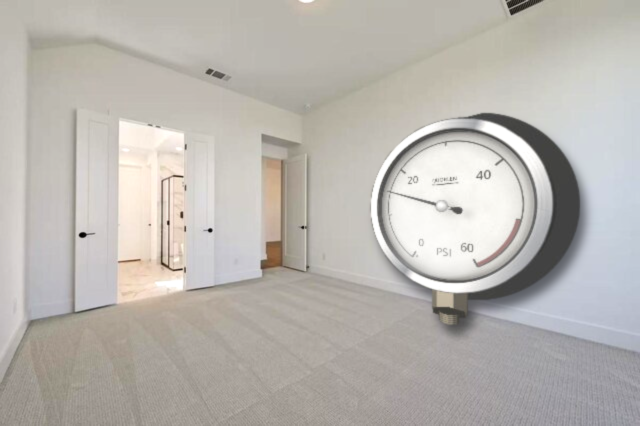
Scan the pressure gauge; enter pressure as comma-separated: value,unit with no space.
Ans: 15,psi
